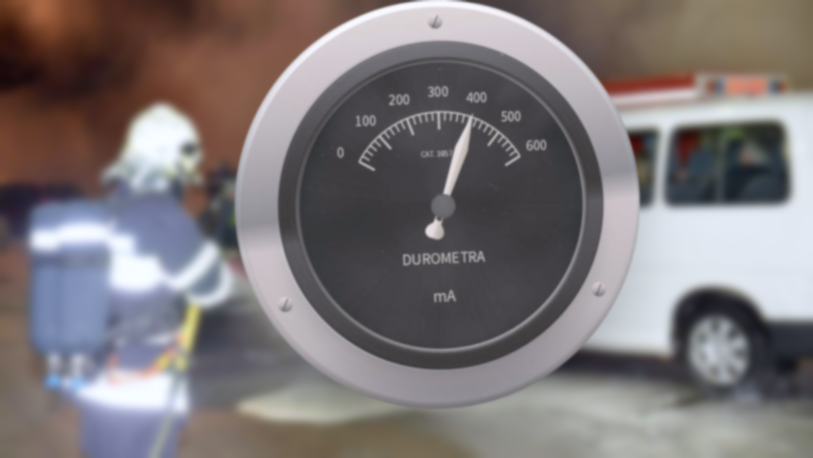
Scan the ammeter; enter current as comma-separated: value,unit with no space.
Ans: 400,mA
